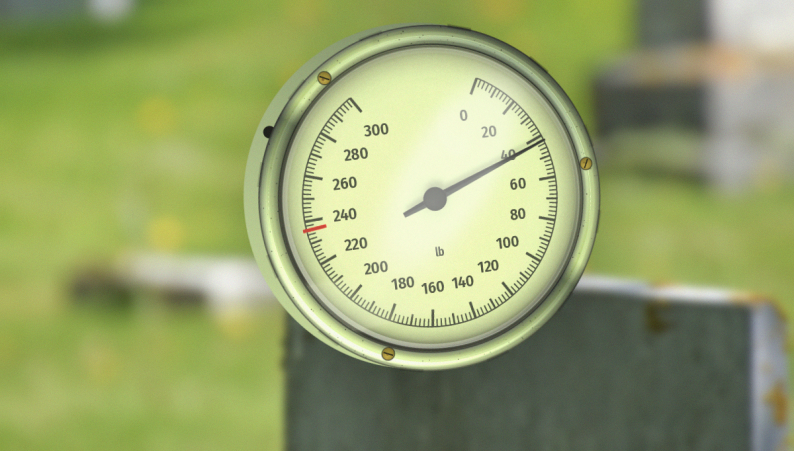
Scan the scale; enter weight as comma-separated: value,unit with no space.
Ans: 42,lb
